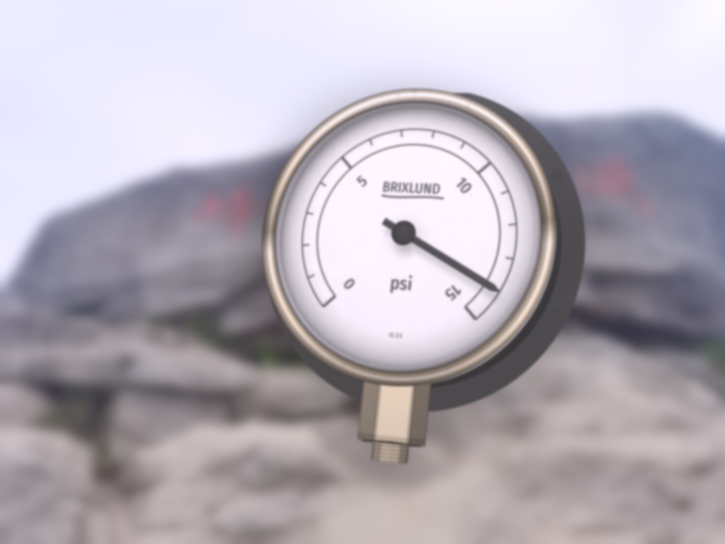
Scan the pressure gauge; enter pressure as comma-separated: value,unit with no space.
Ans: 14,psi
